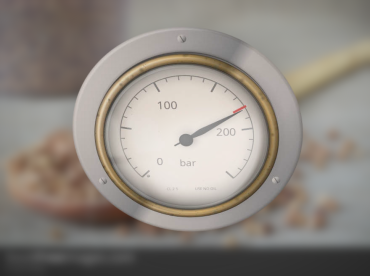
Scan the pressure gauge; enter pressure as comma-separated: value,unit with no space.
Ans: 180,bar
